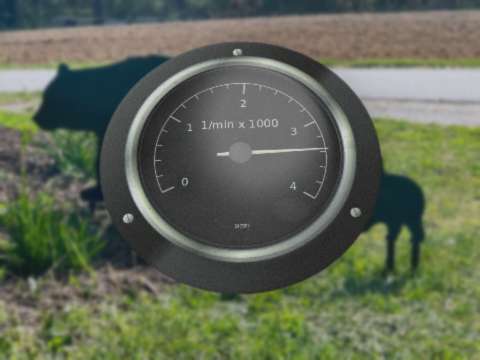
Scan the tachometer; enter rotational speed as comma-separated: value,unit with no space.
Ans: 3400,rpm
